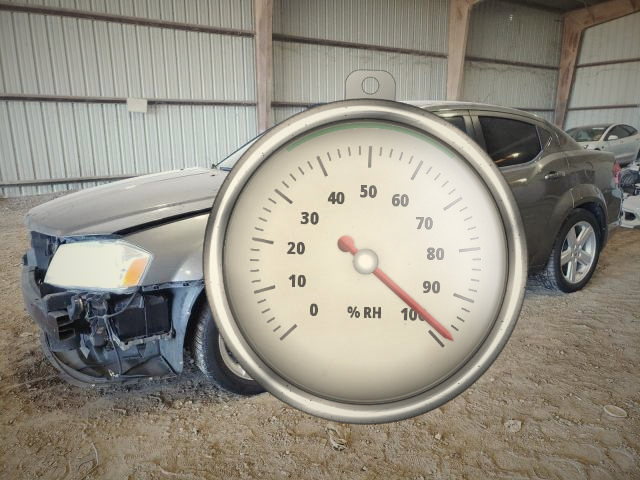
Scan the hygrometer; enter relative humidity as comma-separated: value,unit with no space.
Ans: 98,%
